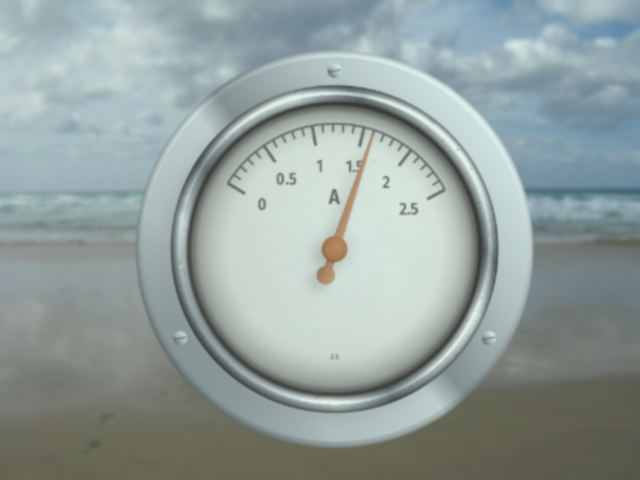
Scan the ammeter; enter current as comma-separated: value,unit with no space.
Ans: 1.6,A
